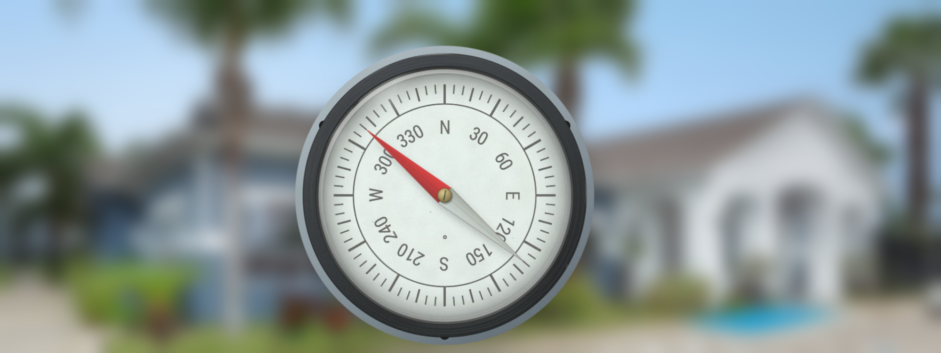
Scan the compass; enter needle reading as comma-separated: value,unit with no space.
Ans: 310,°
